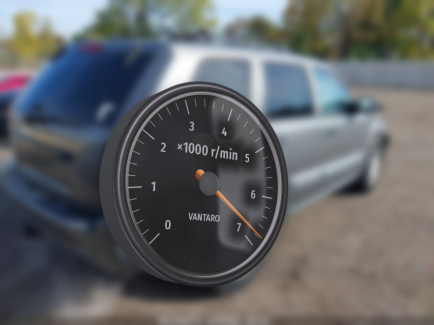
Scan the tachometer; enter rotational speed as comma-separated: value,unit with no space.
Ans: 6800,rpm
